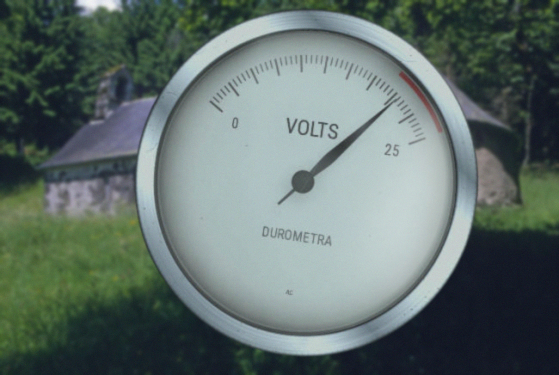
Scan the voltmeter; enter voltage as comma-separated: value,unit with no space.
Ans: 20.5,V
